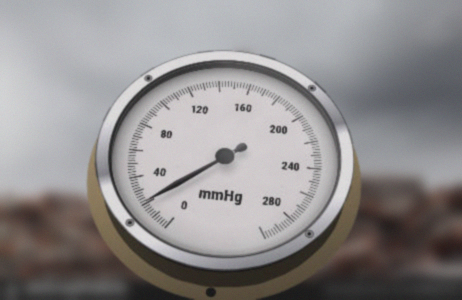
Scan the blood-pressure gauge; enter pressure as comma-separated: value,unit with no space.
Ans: 20,mmHg
